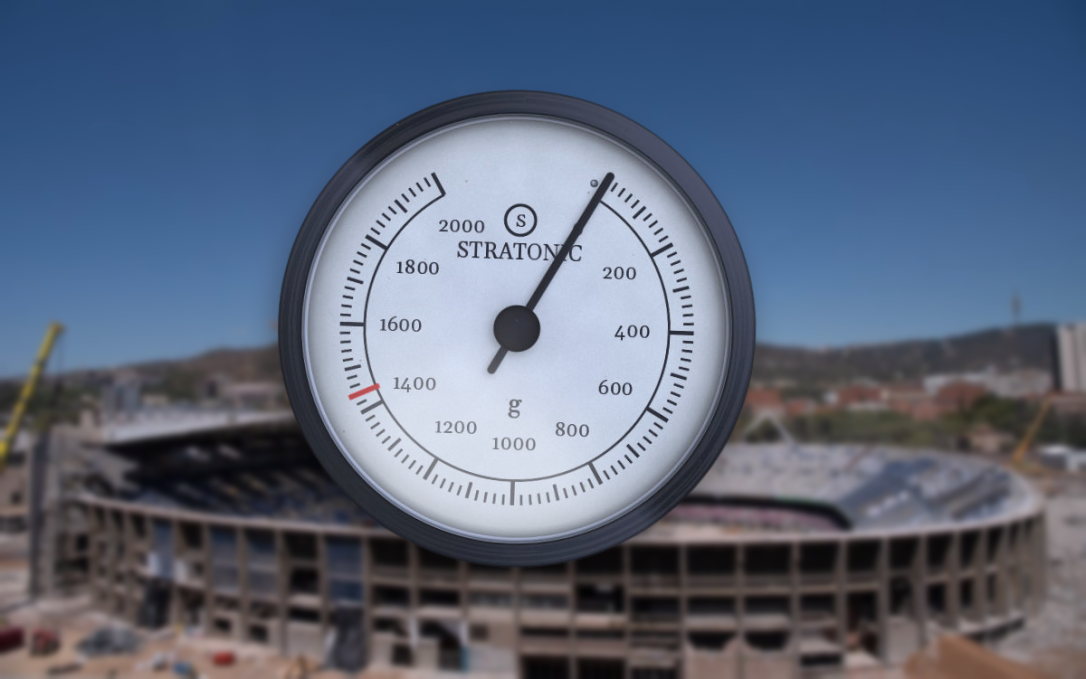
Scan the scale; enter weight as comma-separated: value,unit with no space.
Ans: 0,g
